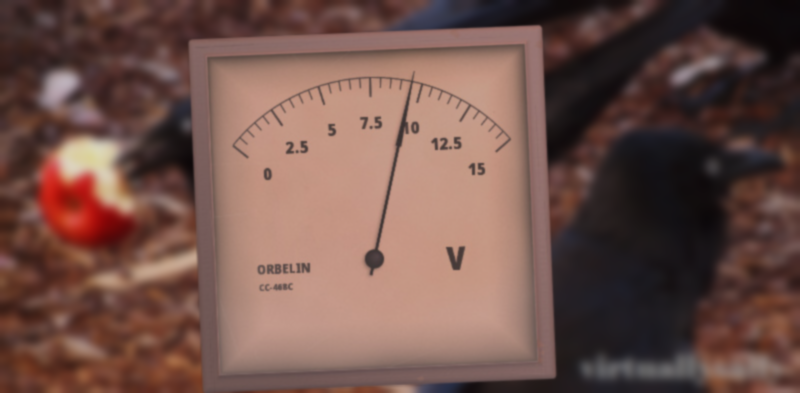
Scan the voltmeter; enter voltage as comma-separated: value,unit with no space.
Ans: 9.5,V
